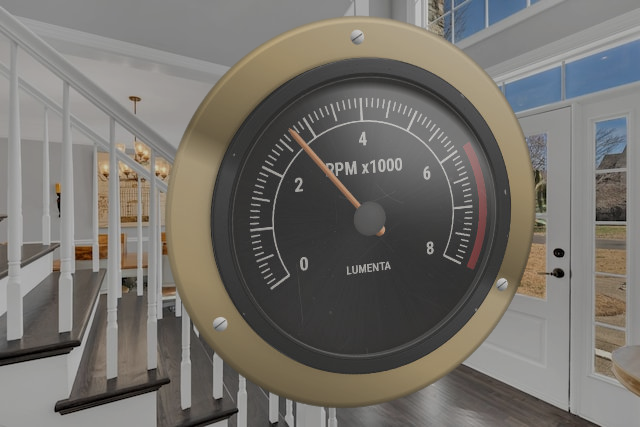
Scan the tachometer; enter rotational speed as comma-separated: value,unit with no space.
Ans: 2700,rpm
